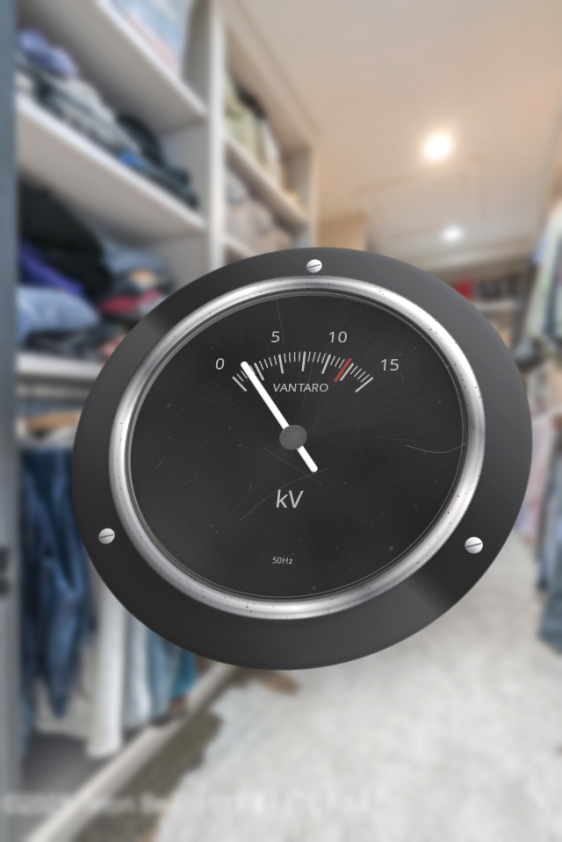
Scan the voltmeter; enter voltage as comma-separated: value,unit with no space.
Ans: 1.5,kV
